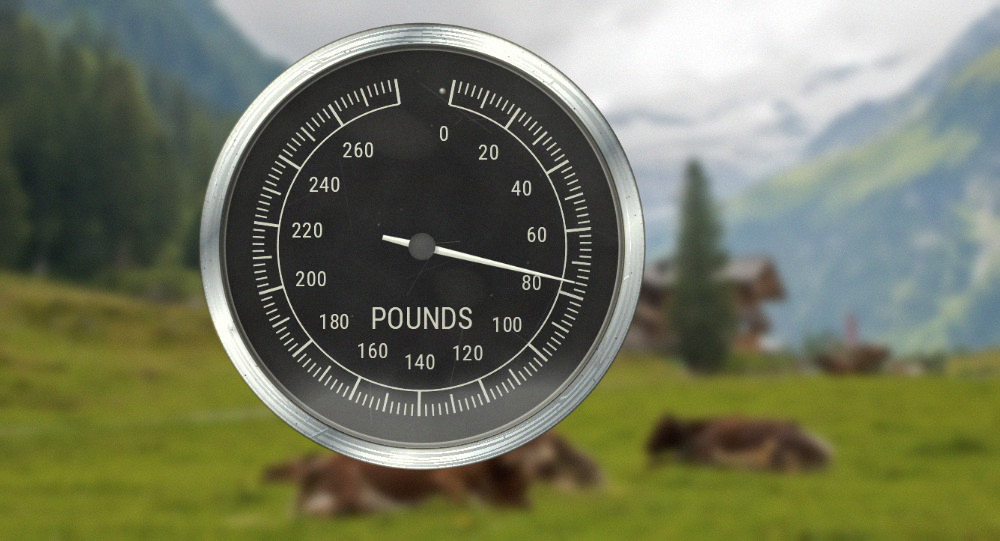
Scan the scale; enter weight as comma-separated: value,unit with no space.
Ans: 76,lb
